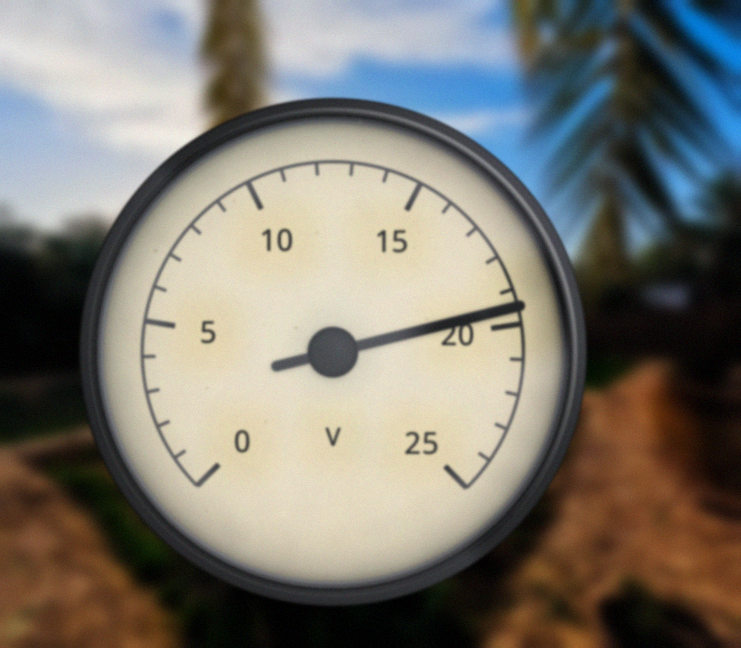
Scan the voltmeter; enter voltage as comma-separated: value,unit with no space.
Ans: 19.5,V
